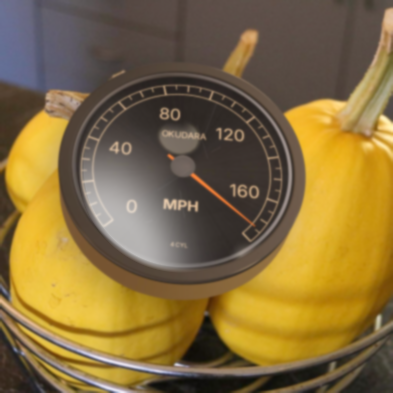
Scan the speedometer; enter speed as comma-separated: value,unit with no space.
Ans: 175,mph
